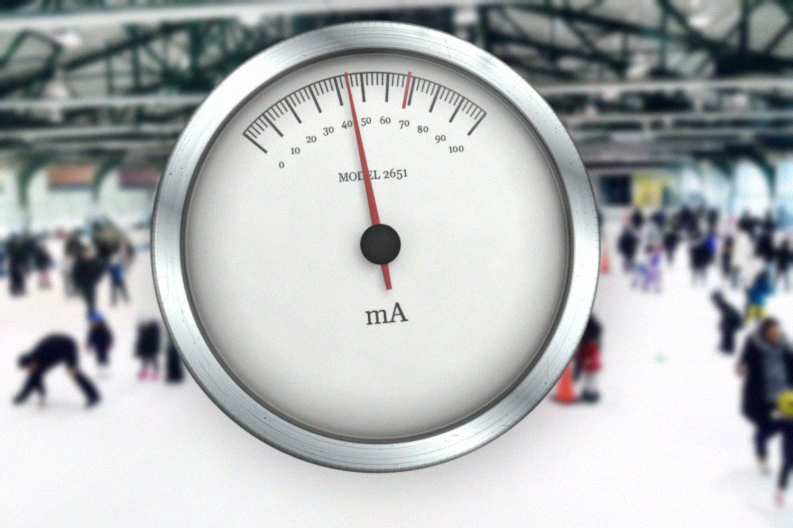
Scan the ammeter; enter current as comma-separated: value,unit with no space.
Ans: 44,mA
